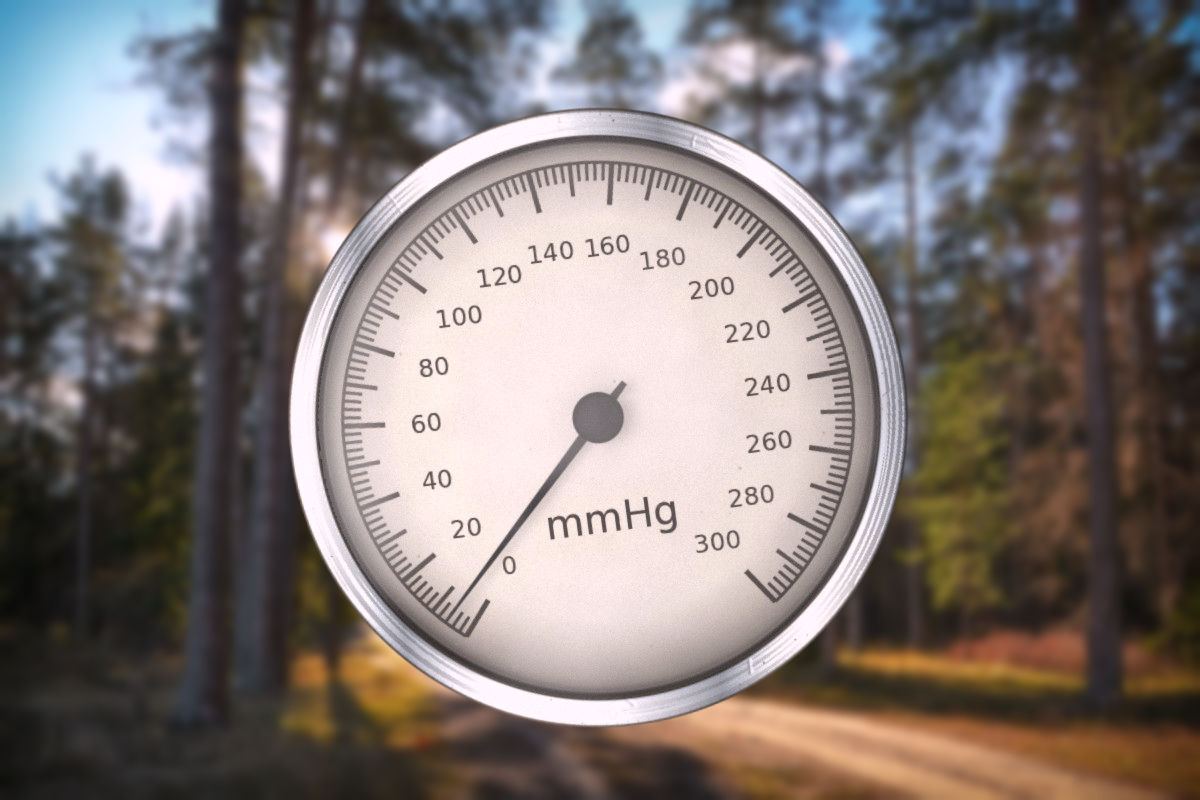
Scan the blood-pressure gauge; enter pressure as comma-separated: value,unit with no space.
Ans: 6,mmHg
